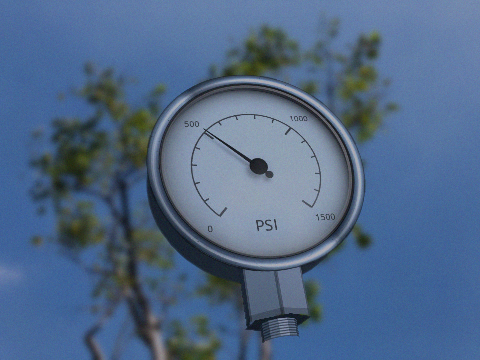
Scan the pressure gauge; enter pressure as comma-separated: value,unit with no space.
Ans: 500,psi
